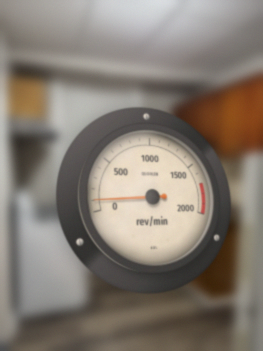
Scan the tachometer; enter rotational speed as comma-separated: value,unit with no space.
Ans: 100,rpm
